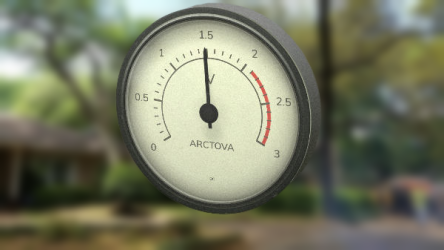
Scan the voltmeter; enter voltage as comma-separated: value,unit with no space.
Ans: 1.5,V
